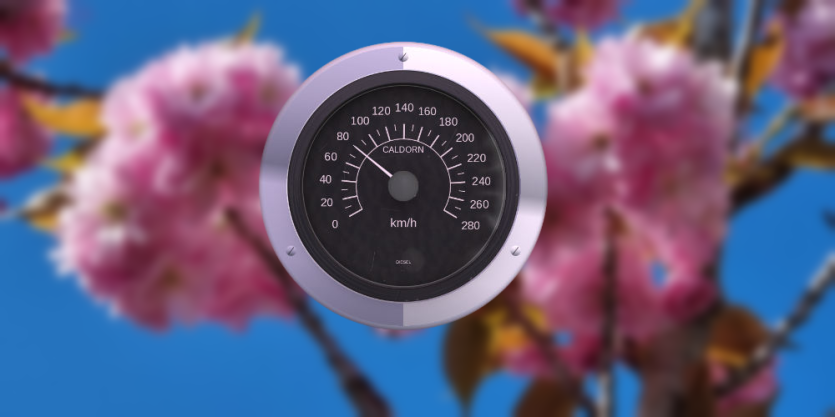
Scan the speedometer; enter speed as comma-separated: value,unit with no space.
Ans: 80,km/h
